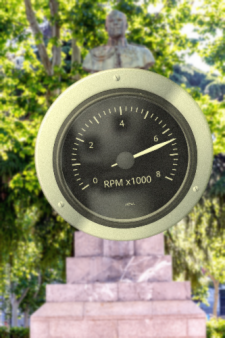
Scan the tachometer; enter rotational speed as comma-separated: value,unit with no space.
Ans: 6400,rpm
